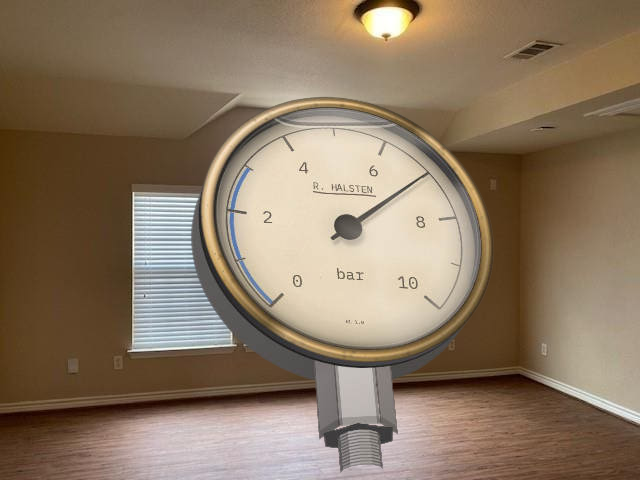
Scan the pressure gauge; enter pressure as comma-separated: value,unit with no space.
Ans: 7,bar
